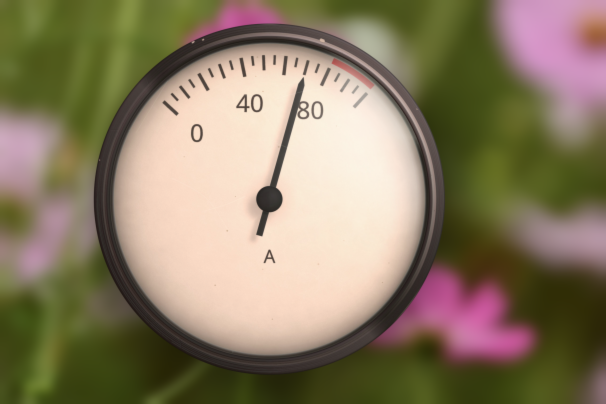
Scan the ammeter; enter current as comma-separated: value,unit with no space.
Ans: 70,A
